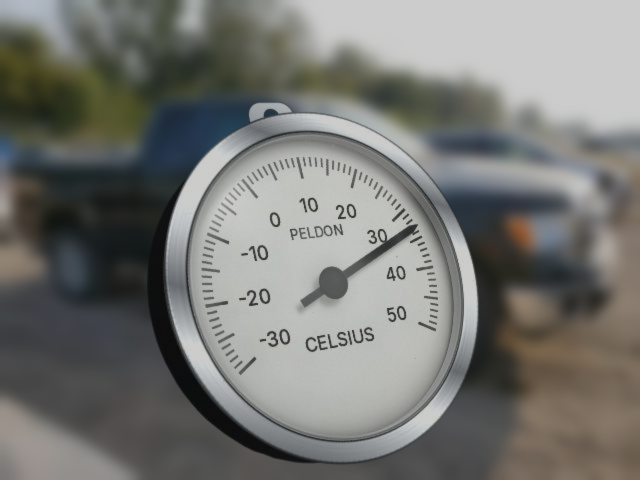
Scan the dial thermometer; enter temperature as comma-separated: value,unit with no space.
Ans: 33,°C
